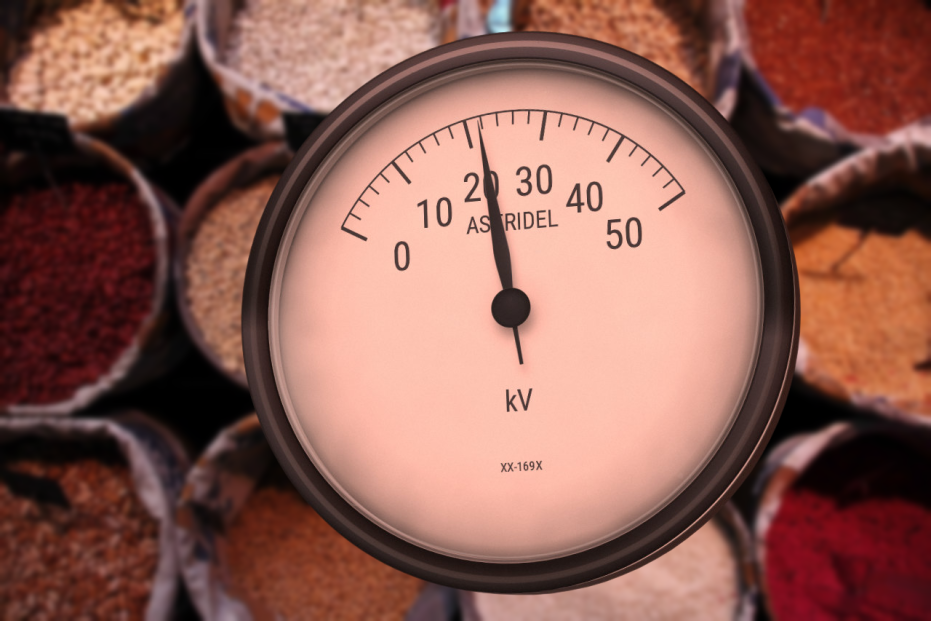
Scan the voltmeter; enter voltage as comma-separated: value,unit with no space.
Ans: 22,kV
